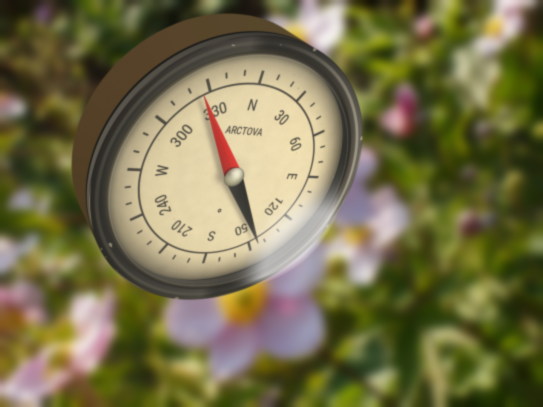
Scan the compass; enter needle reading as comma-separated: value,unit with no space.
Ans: 325,°
